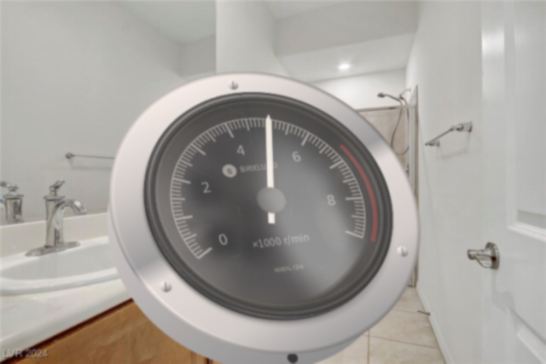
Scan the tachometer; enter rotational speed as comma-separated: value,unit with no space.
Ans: 5000,rpm
